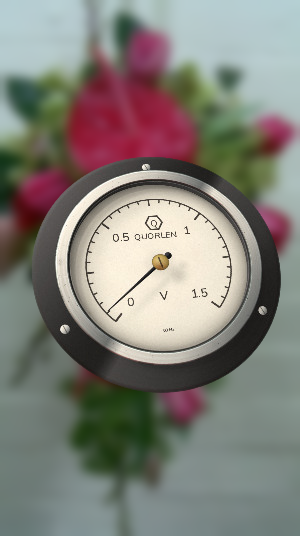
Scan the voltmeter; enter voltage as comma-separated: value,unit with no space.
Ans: 0.05,V
